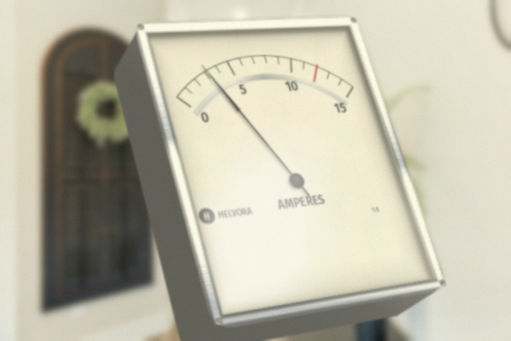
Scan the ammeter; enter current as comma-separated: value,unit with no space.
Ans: 3,A
